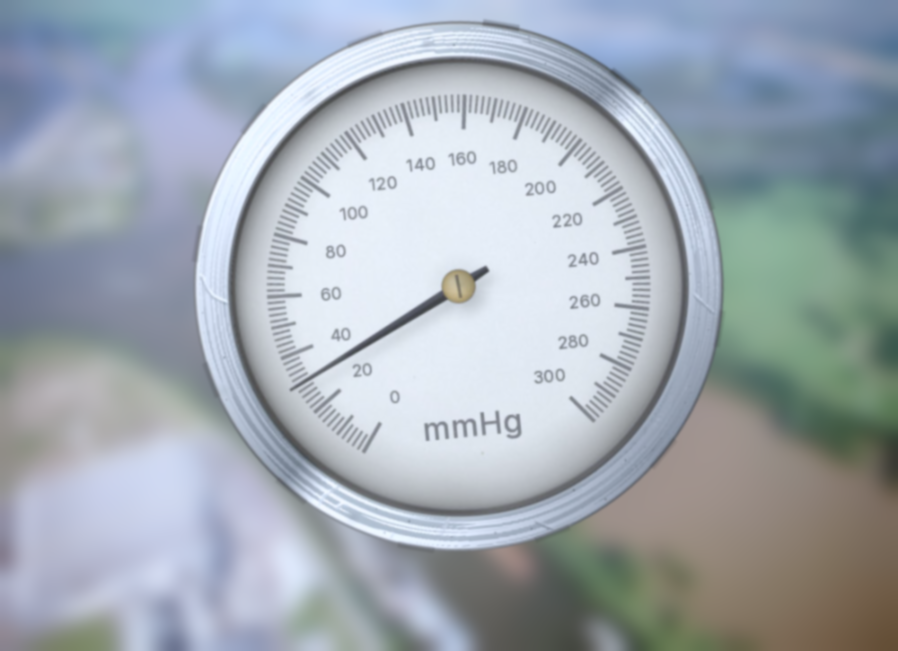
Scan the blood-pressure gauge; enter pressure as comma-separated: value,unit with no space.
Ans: 30,mmHg
